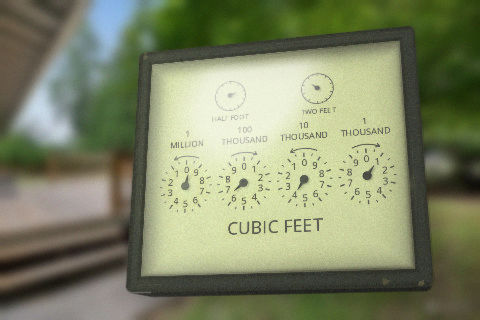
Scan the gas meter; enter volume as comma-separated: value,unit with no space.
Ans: 964100,ft³
